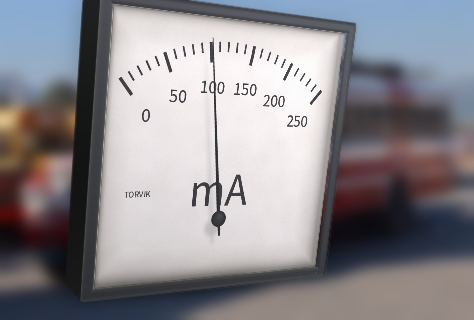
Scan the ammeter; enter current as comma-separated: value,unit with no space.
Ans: 100,mA
